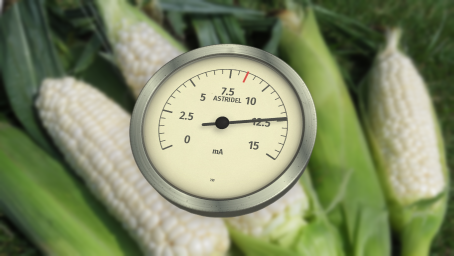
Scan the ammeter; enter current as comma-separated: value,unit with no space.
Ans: 12.5,mA
